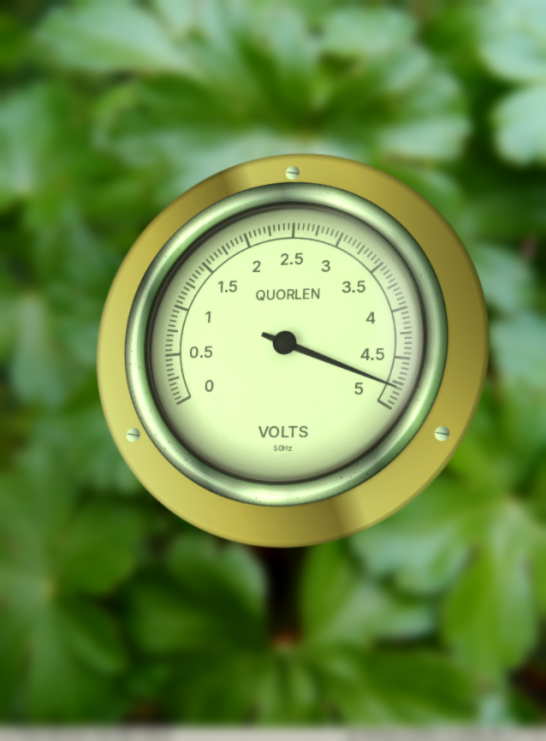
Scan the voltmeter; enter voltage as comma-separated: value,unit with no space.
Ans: 4.8,V
